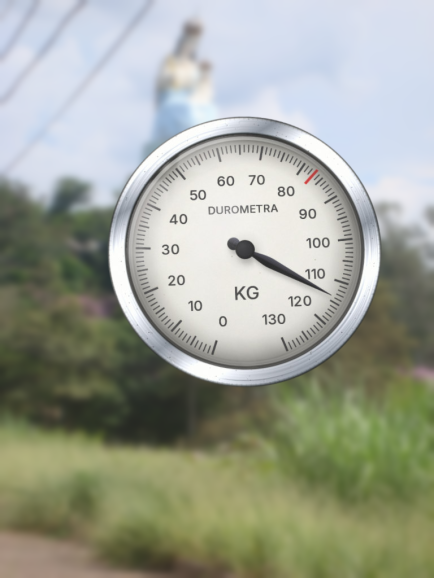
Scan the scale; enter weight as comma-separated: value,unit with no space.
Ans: 114,kg
